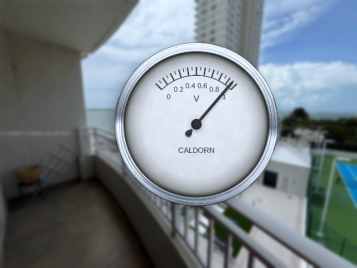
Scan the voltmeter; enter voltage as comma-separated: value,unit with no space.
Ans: 0.95,V
